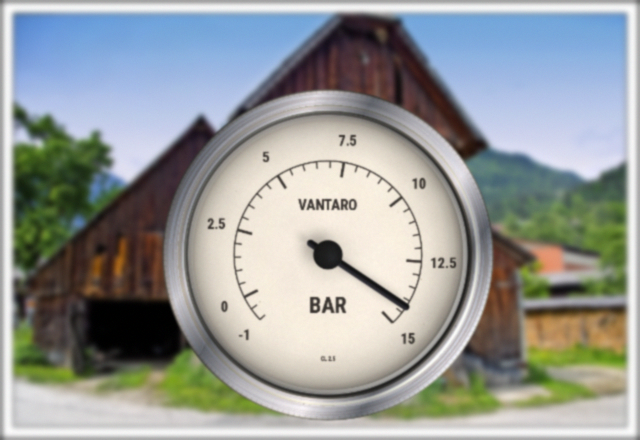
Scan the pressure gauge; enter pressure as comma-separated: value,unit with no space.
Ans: 14.25,bar
